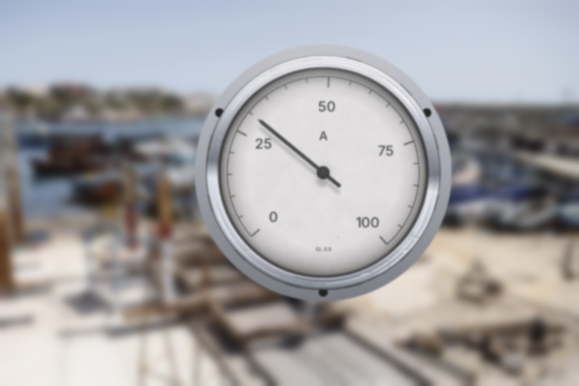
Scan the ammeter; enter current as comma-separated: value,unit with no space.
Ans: 30,A
